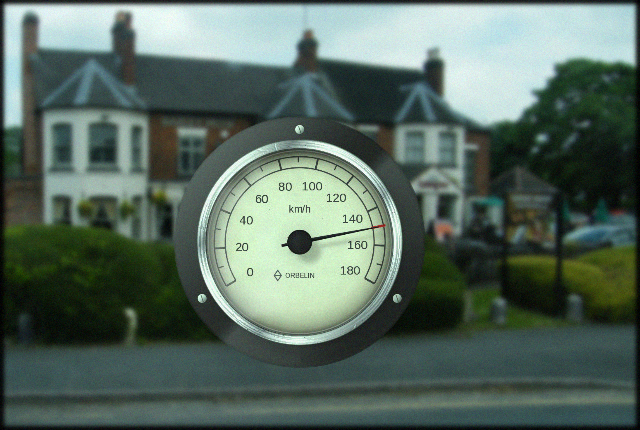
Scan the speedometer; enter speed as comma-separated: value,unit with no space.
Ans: 150,km/h
